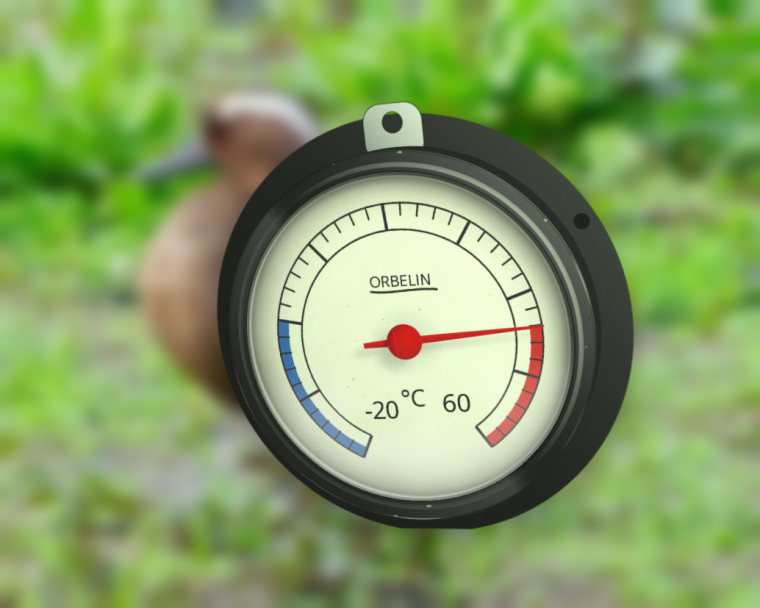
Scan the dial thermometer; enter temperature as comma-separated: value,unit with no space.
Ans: 44,°C
